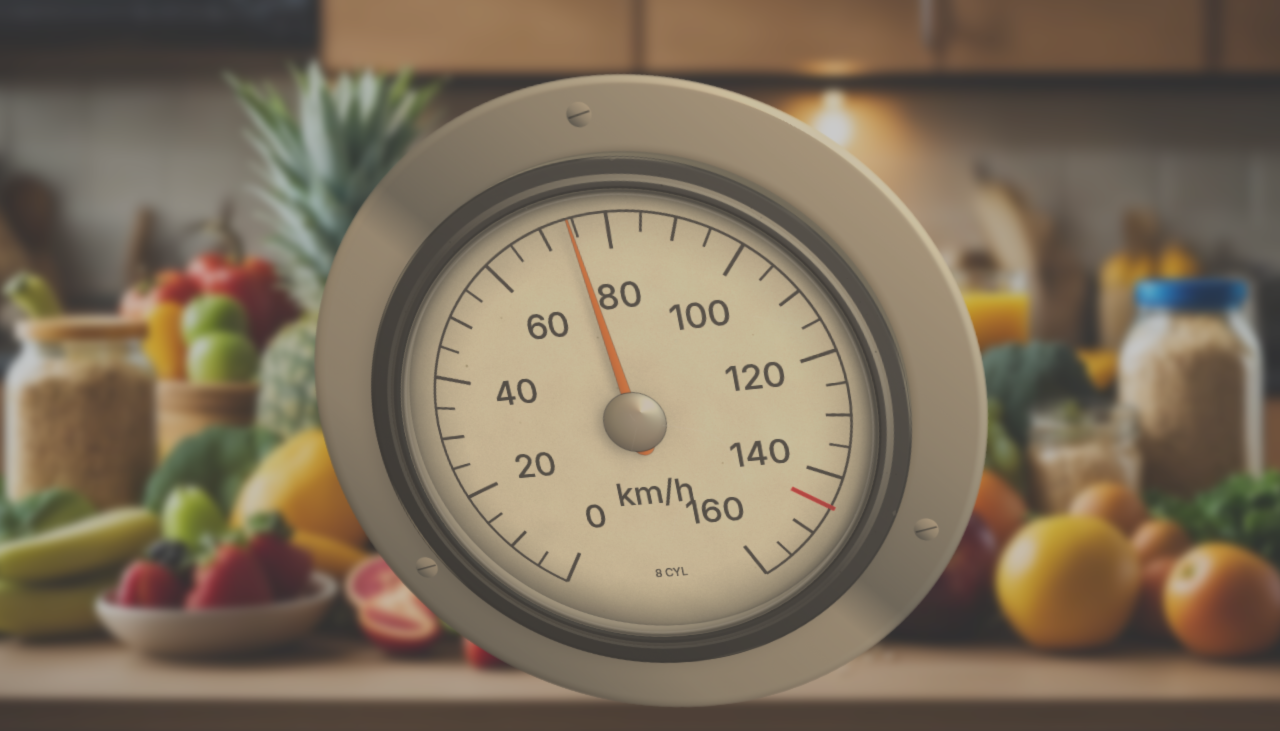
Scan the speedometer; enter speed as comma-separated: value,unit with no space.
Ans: 75,km/h
